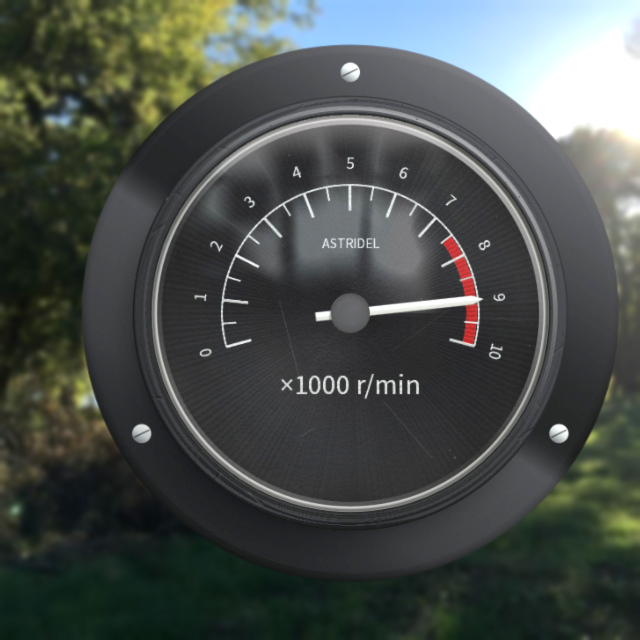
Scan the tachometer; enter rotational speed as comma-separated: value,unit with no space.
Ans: 9000,rpm
